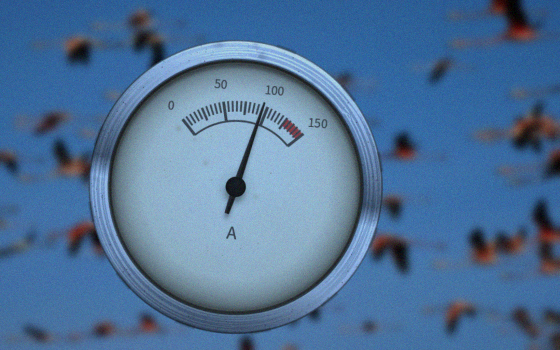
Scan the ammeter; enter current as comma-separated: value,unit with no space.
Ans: 95,A
